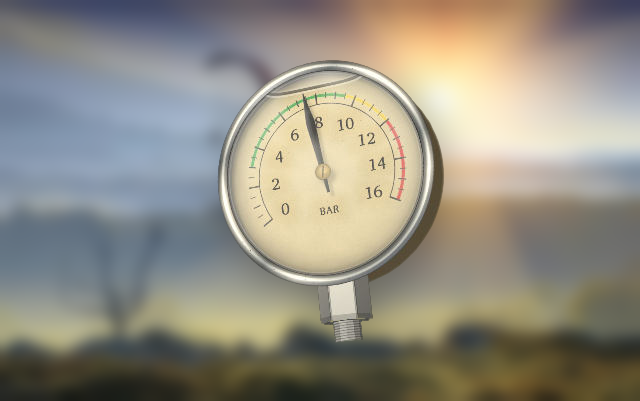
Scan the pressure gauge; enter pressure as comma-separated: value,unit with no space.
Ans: 7.5,bar
